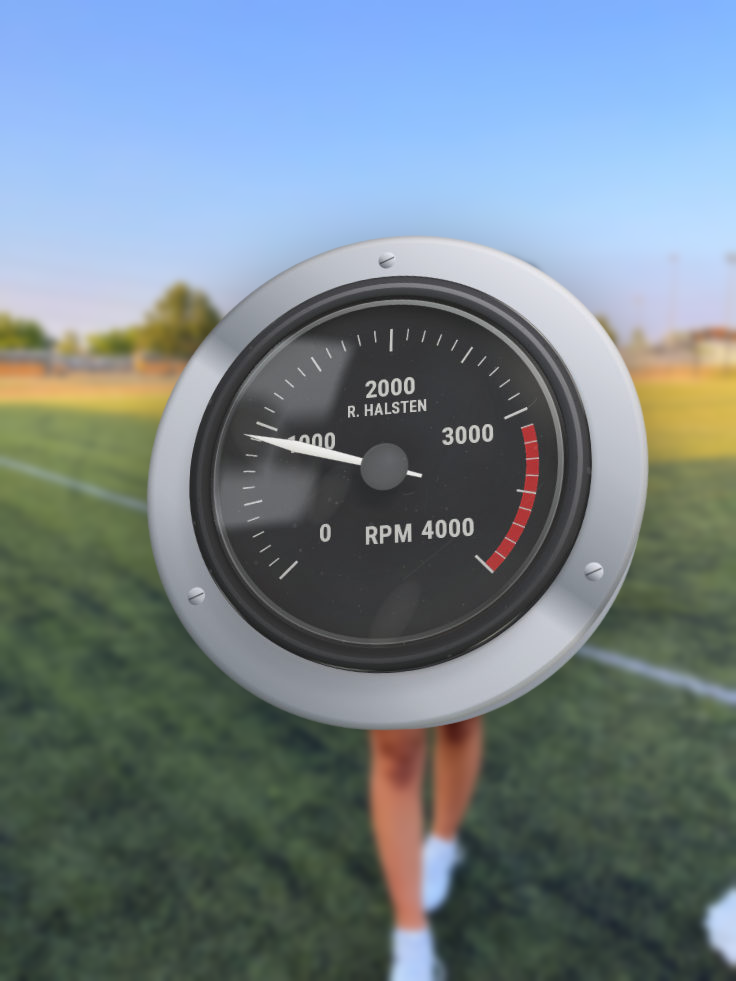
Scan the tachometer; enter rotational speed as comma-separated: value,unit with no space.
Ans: 900,rpm
